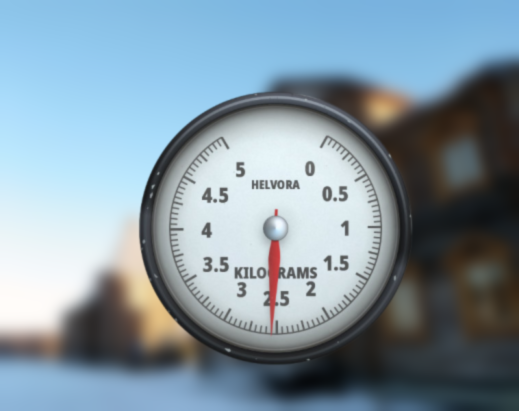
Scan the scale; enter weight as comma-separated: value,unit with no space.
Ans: 2.55,kg
